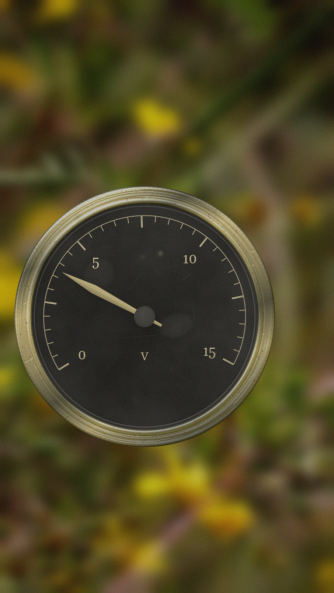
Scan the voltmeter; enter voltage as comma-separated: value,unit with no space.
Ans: 3.75,V
